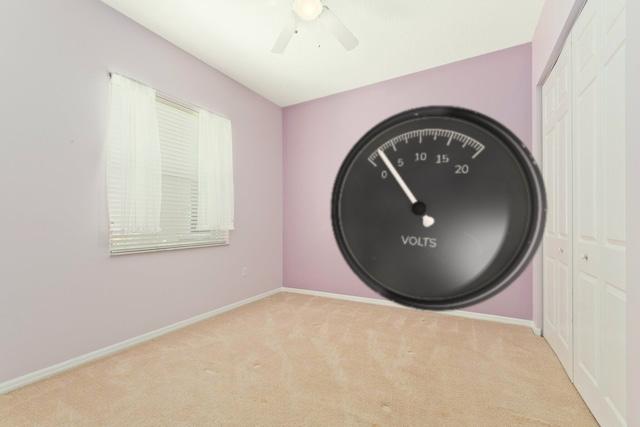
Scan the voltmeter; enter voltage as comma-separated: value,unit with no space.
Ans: 2.5,V
